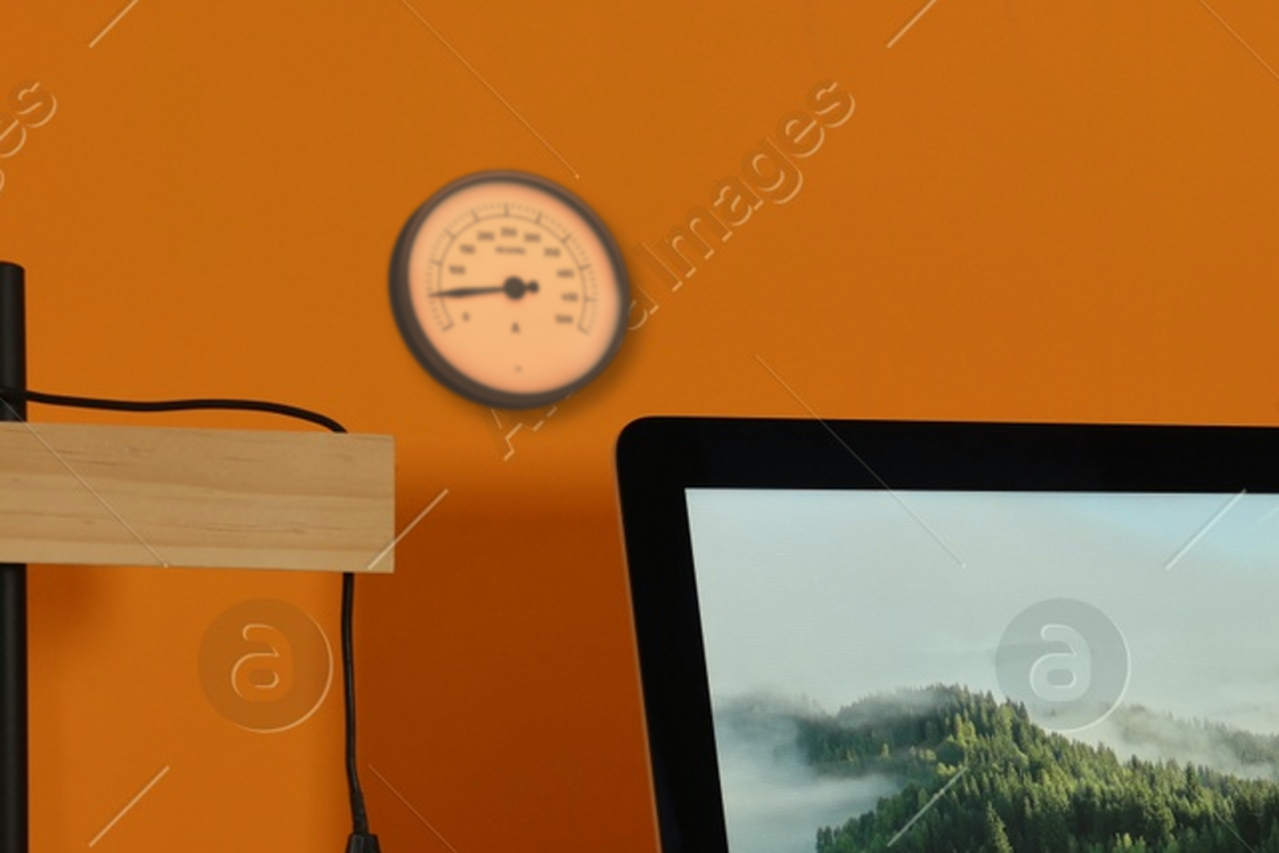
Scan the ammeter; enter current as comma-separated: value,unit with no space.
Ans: 50,A
